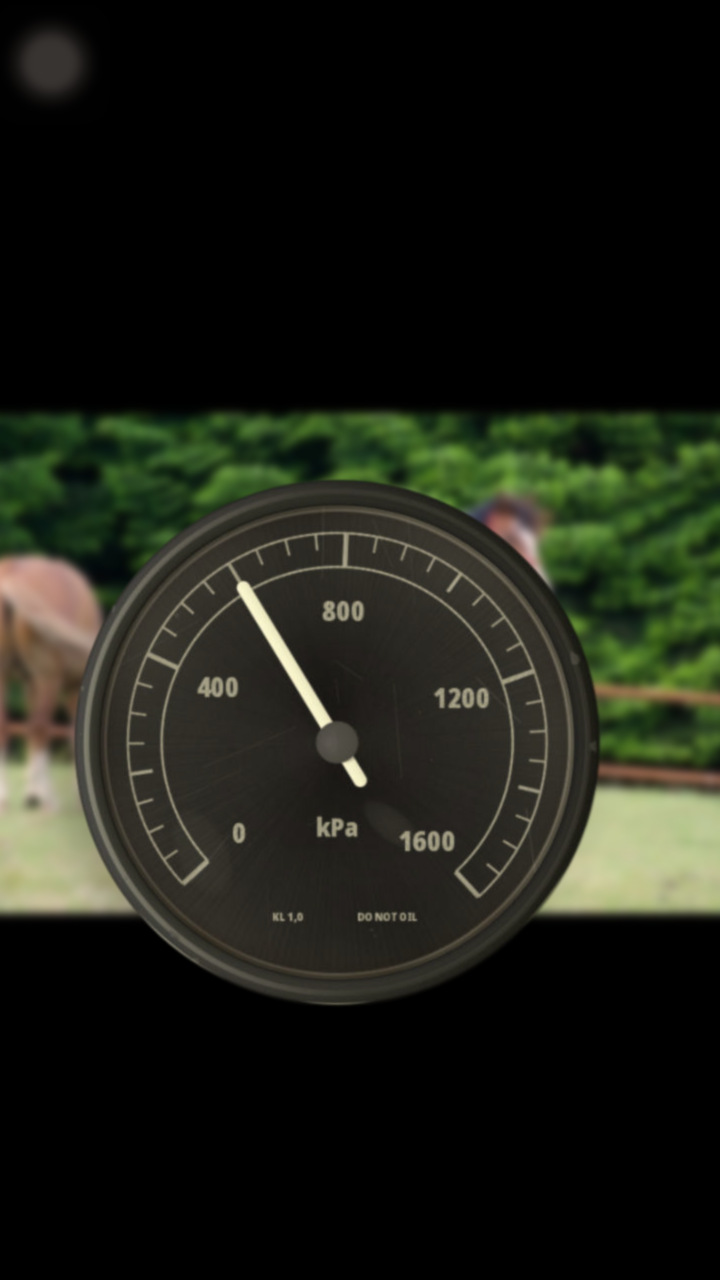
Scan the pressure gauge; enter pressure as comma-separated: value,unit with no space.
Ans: 600,kPa
